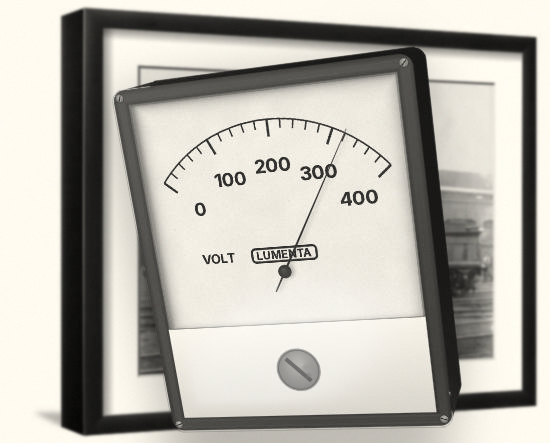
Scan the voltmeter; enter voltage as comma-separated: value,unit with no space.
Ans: 320,V
